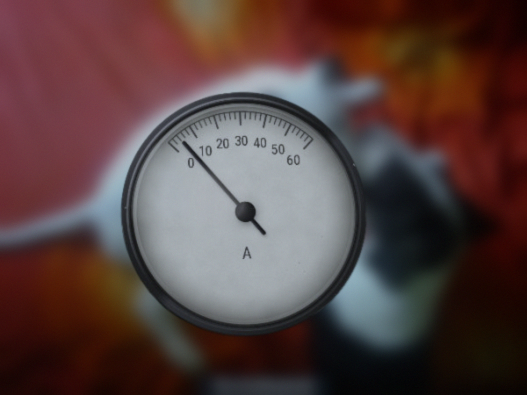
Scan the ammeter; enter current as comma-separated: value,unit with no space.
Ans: 4,A
